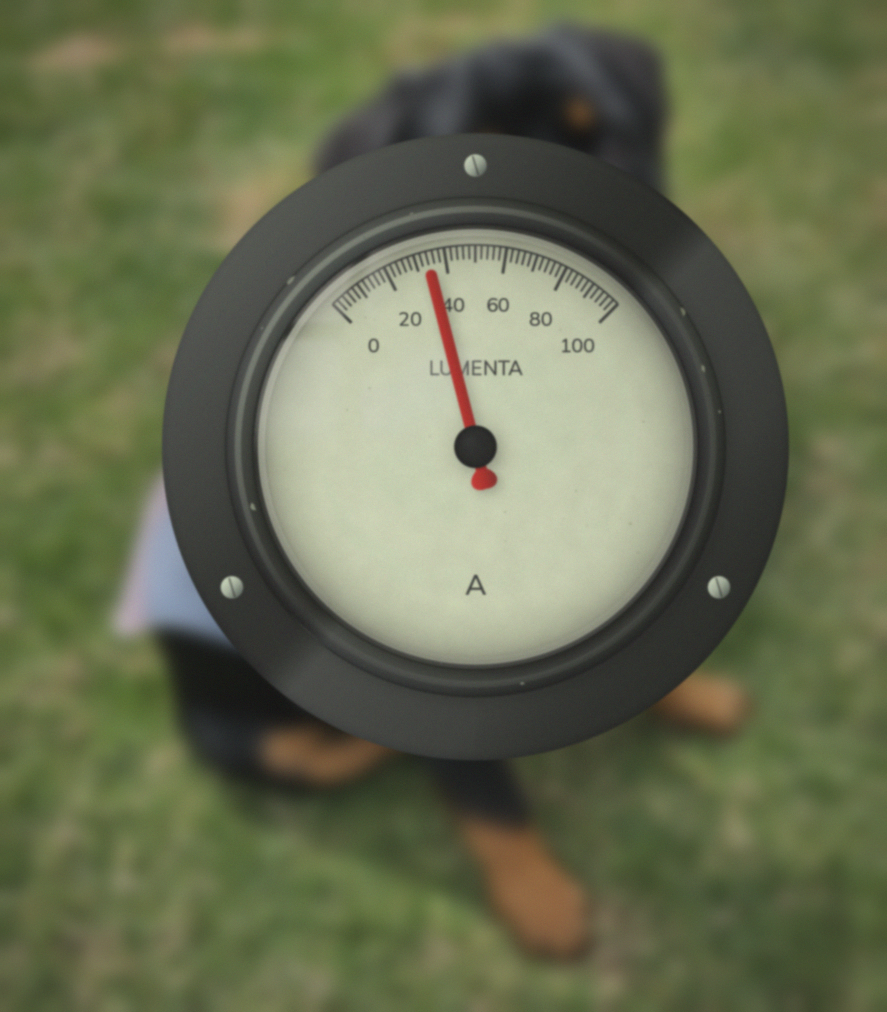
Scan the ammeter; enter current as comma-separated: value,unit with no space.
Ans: 34,A
